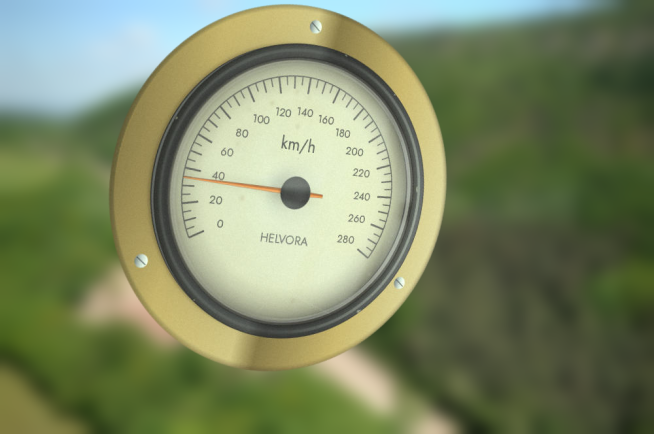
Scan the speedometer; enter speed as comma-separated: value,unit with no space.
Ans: 35,km/h
